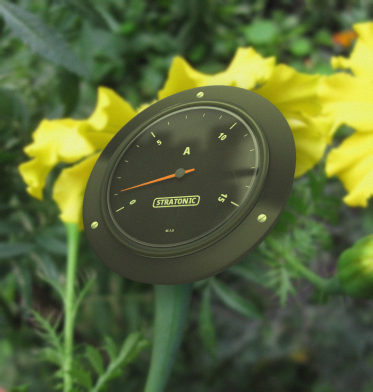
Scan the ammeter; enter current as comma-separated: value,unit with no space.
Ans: 1,A
